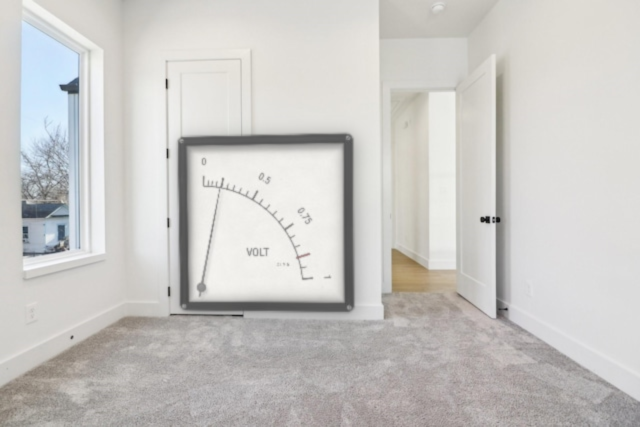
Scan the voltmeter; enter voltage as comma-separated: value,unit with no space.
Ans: 0.25,V
